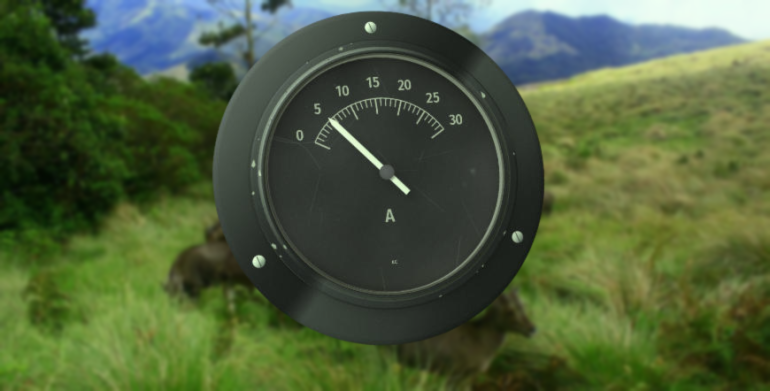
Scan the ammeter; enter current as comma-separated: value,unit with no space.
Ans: 5,A
